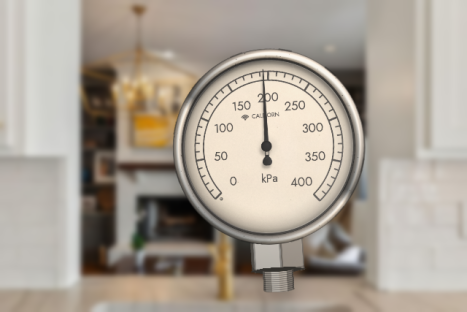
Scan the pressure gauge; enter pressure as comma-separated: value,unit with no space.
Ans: 195,kPa
